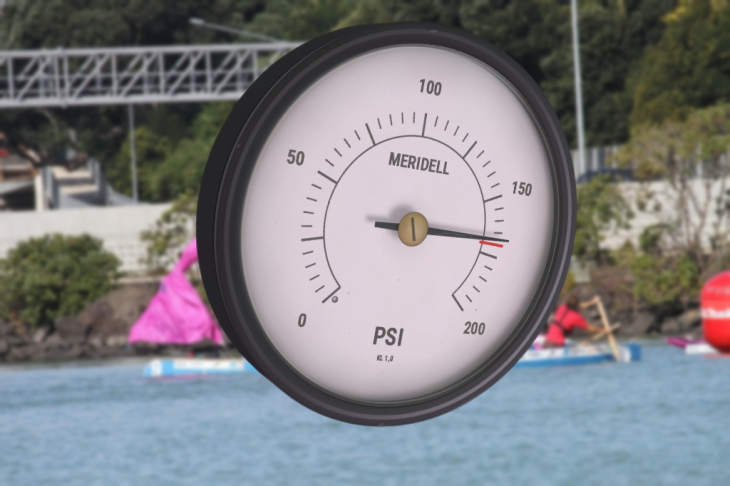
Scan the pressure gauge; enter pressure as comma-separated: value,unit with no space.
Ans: 167.5,psi
